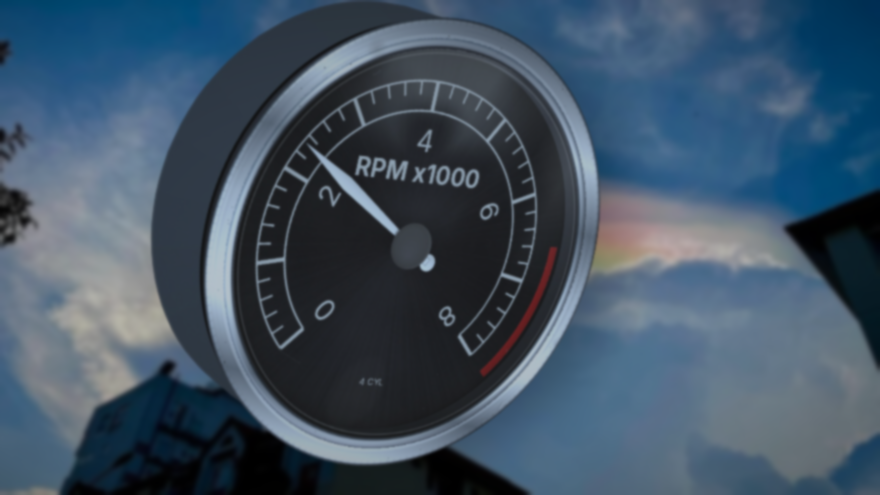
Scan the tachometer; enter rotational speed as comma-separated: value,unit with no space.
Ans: 2300,rpm
